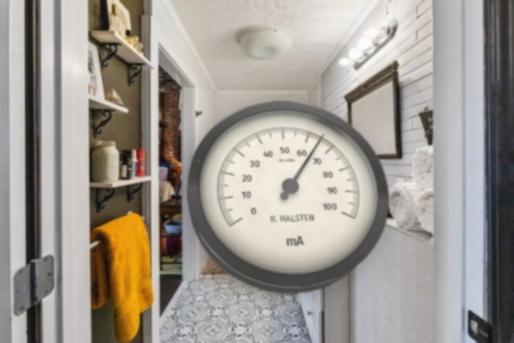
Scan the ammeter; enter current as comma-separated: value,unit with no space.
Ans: 65,mA
